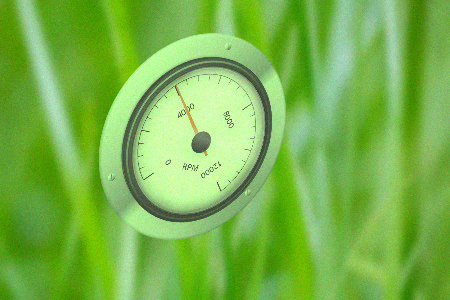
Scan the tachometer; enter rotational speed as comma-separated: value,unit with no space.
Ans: 4000,rpm
